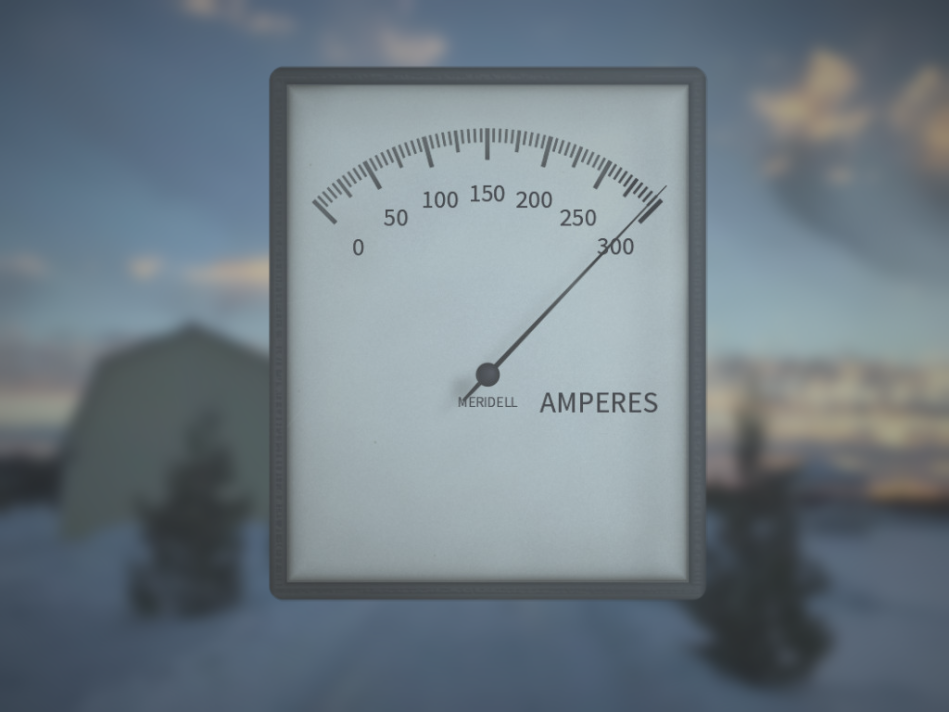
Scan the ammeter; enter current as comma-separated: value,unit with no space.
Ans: 295,A
